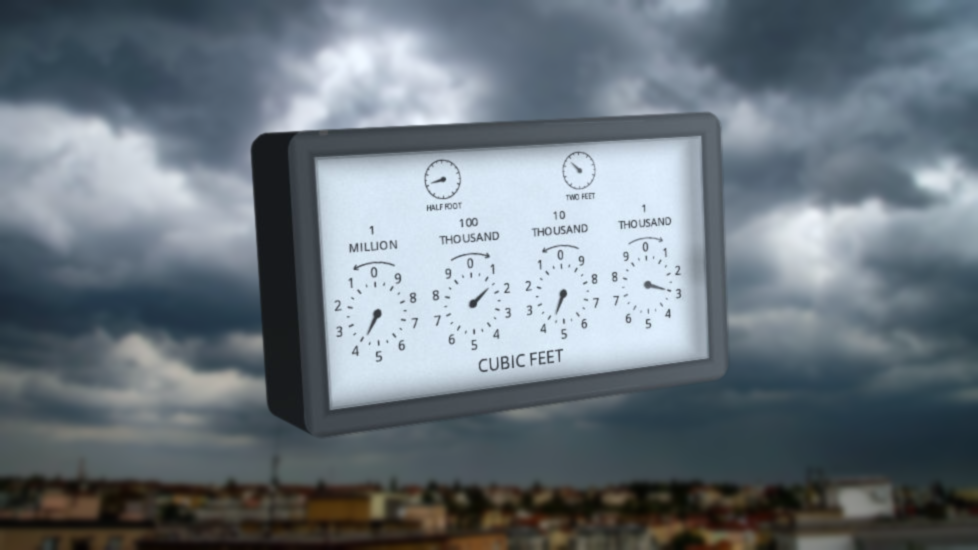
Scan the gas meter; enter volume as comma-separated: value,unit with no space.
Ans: 414300,ft³
